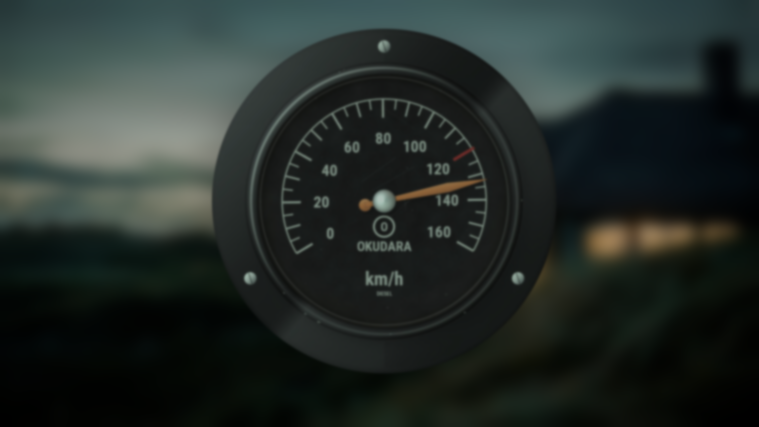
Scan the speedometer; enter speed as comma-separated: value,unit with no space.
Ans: 132.5,km/h
